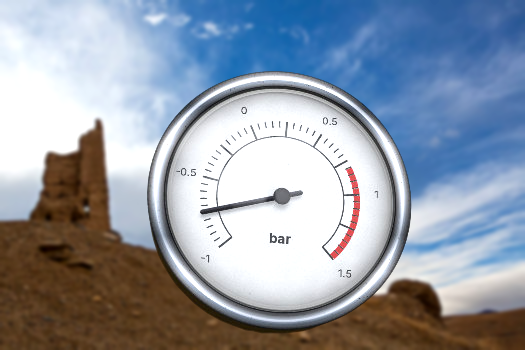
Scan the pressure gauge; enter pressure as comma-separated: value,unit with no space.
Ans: -0.75,bar
